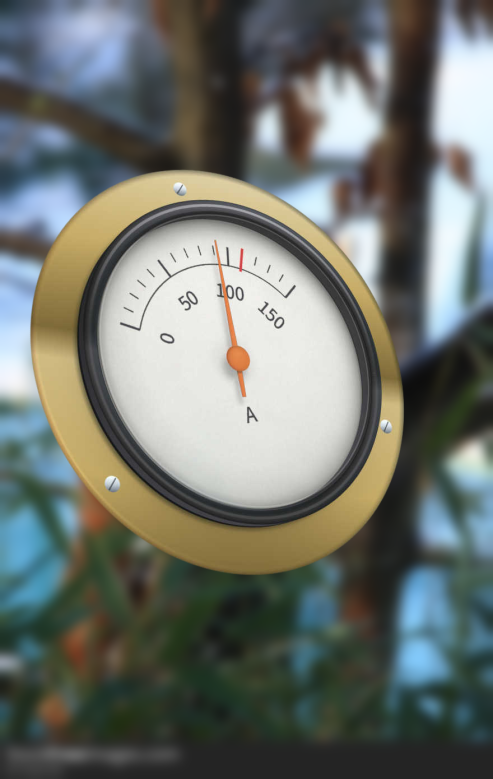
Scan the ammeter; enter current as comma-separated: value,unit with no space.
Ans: 90,A
